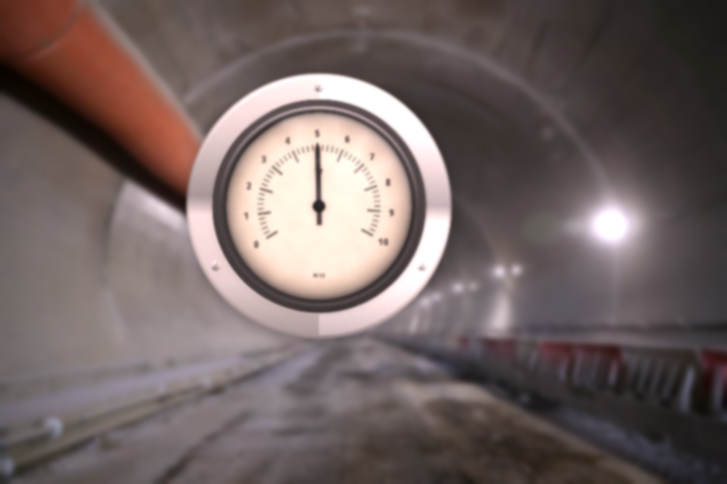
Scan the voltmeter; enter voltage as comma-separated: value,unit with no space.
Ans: 5,V
